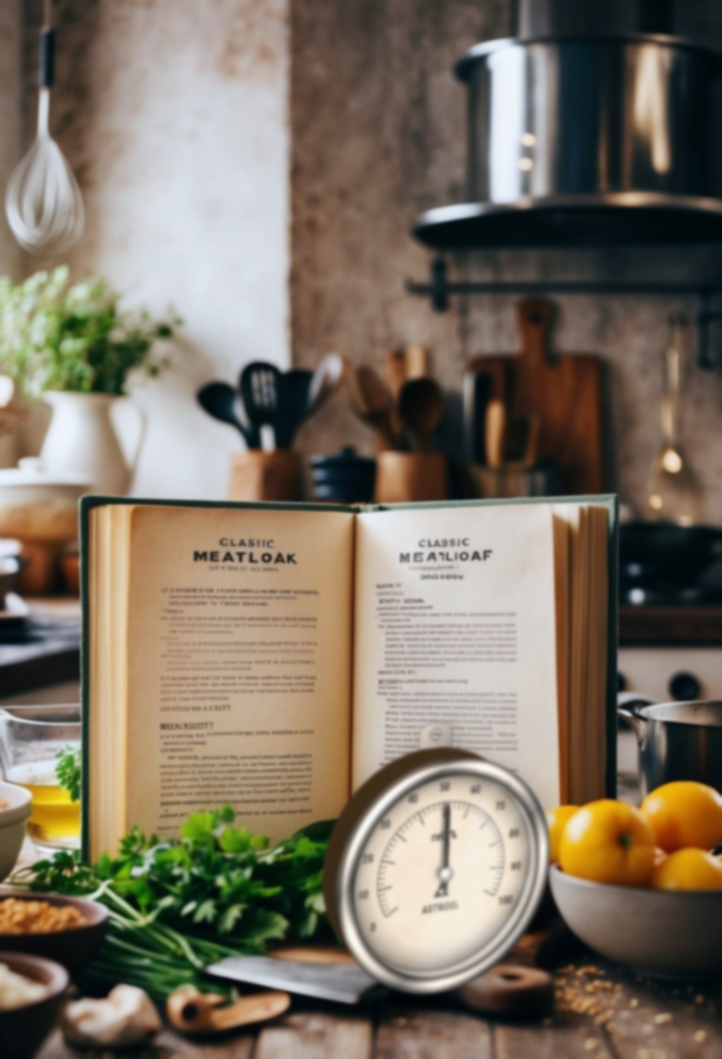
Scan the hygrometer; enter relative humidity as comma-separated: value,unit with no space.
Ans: 50,%
